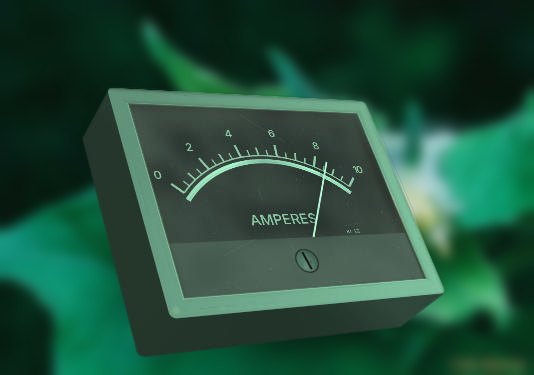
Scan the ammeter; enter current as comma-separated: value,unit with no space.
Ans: 8.5,A
